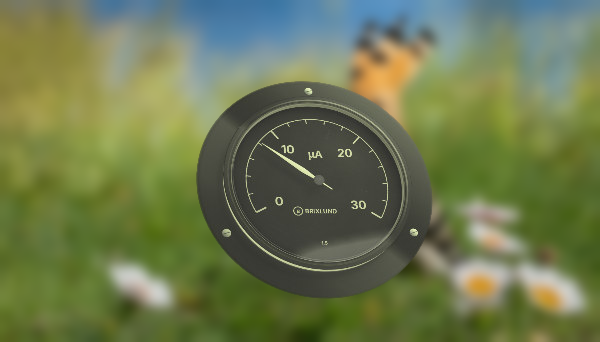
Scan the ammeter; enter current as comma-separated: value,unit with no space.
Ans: 8,µA
